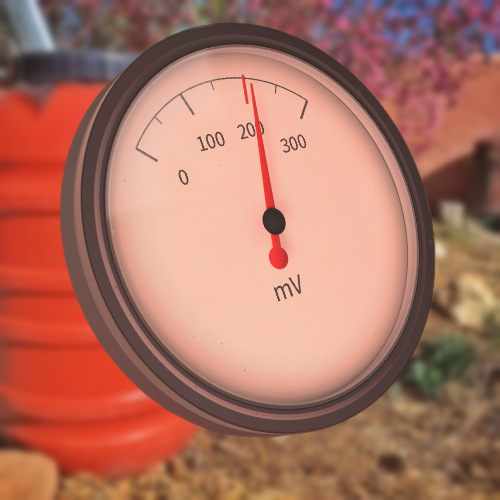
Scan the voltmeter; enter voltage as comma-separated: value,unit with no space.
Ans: 200,mV
